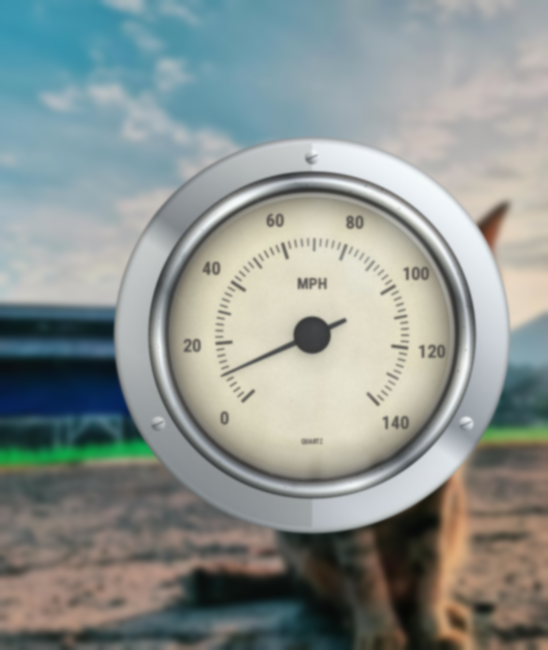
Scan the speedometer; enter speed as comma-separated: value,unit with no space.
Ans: 10,mph
